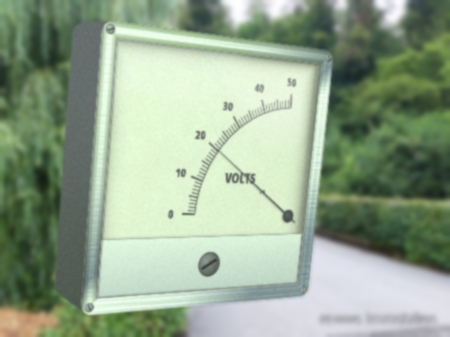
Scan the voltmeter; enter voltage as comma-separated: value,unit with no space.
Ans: 20,V
